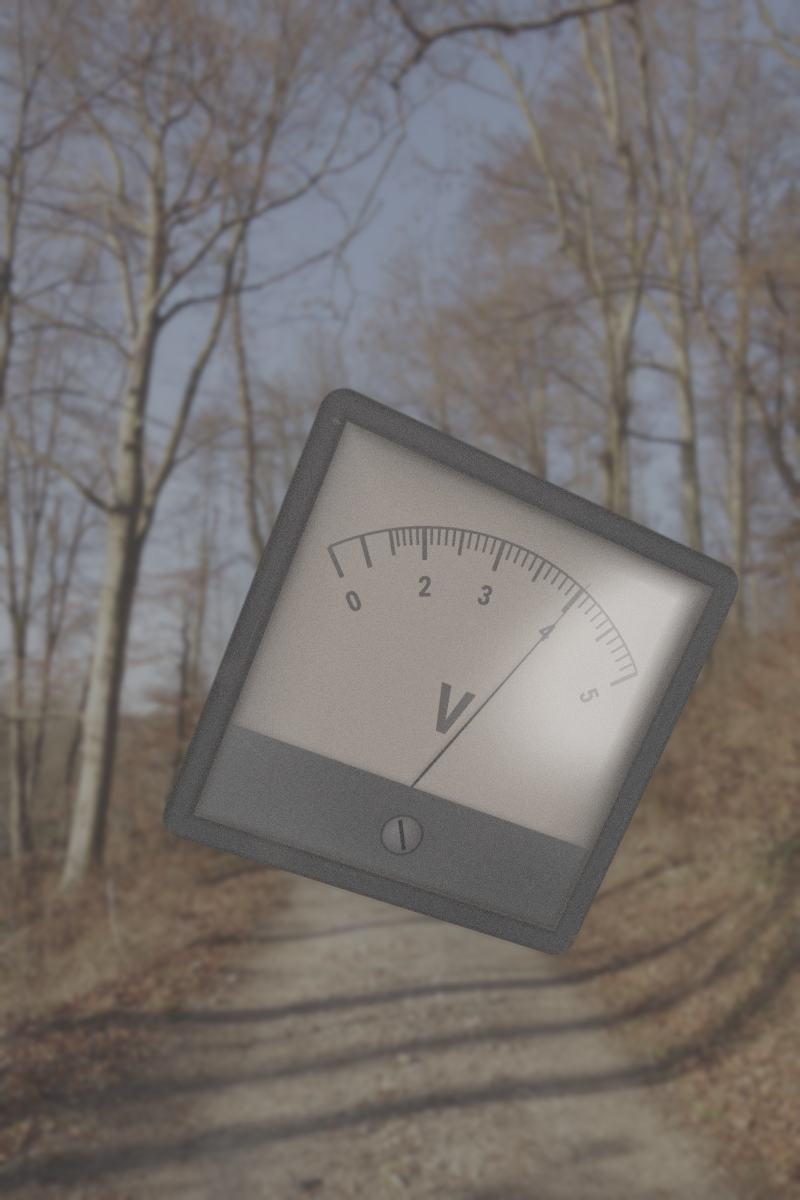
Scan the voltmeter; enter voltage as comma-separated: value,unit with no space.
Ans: 4,V
